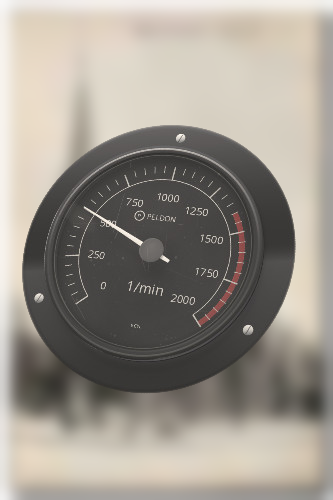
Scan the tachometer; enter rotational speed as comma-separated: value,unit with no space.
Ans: 500,rpm
